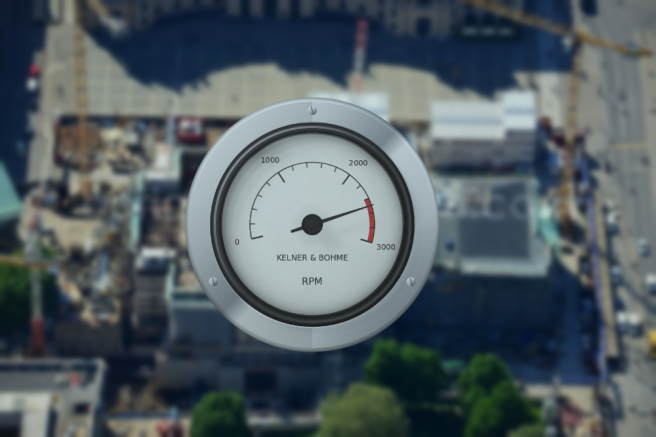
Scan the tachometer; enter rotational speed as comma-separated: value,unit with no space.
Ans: 2500,rpm
